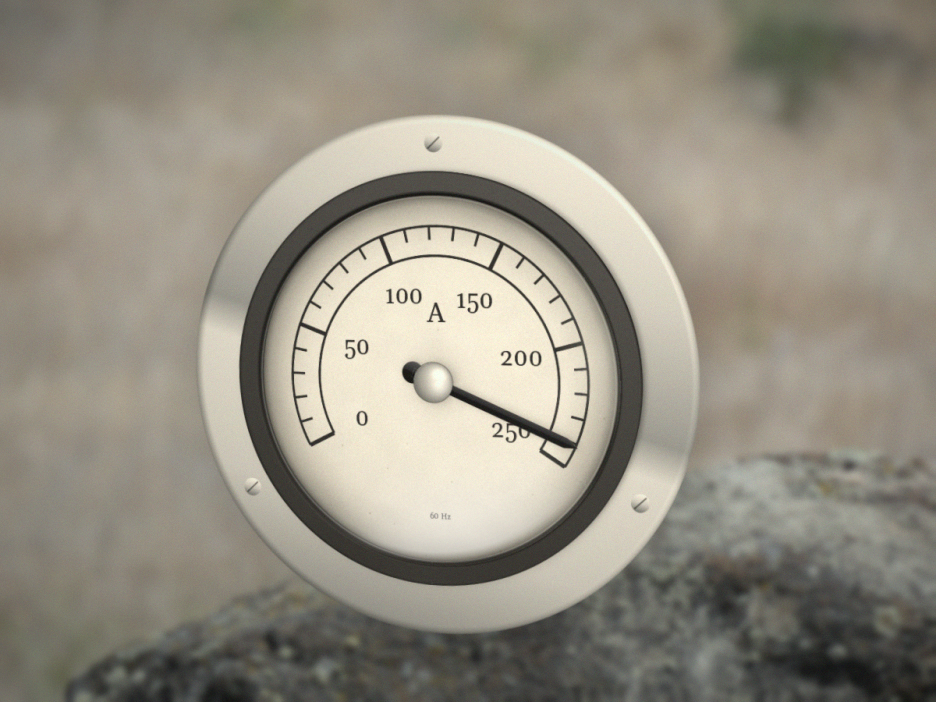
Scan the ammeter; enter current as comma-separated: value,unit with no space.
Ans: 240,A
